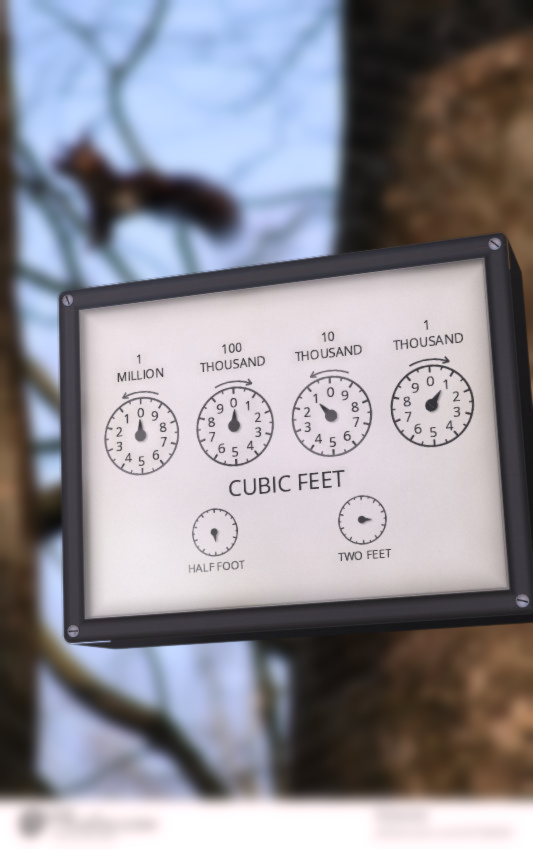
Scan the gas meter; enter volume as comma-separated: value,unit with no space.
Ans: 1100,ft³
